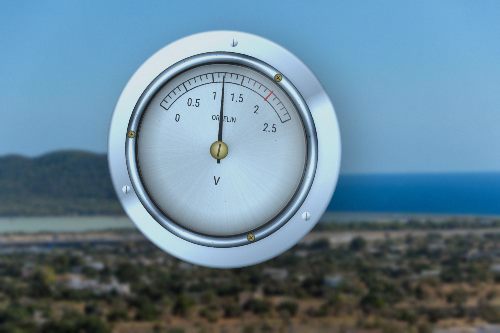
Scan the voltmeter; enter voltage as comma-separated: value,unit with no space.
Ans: 1.2,V
